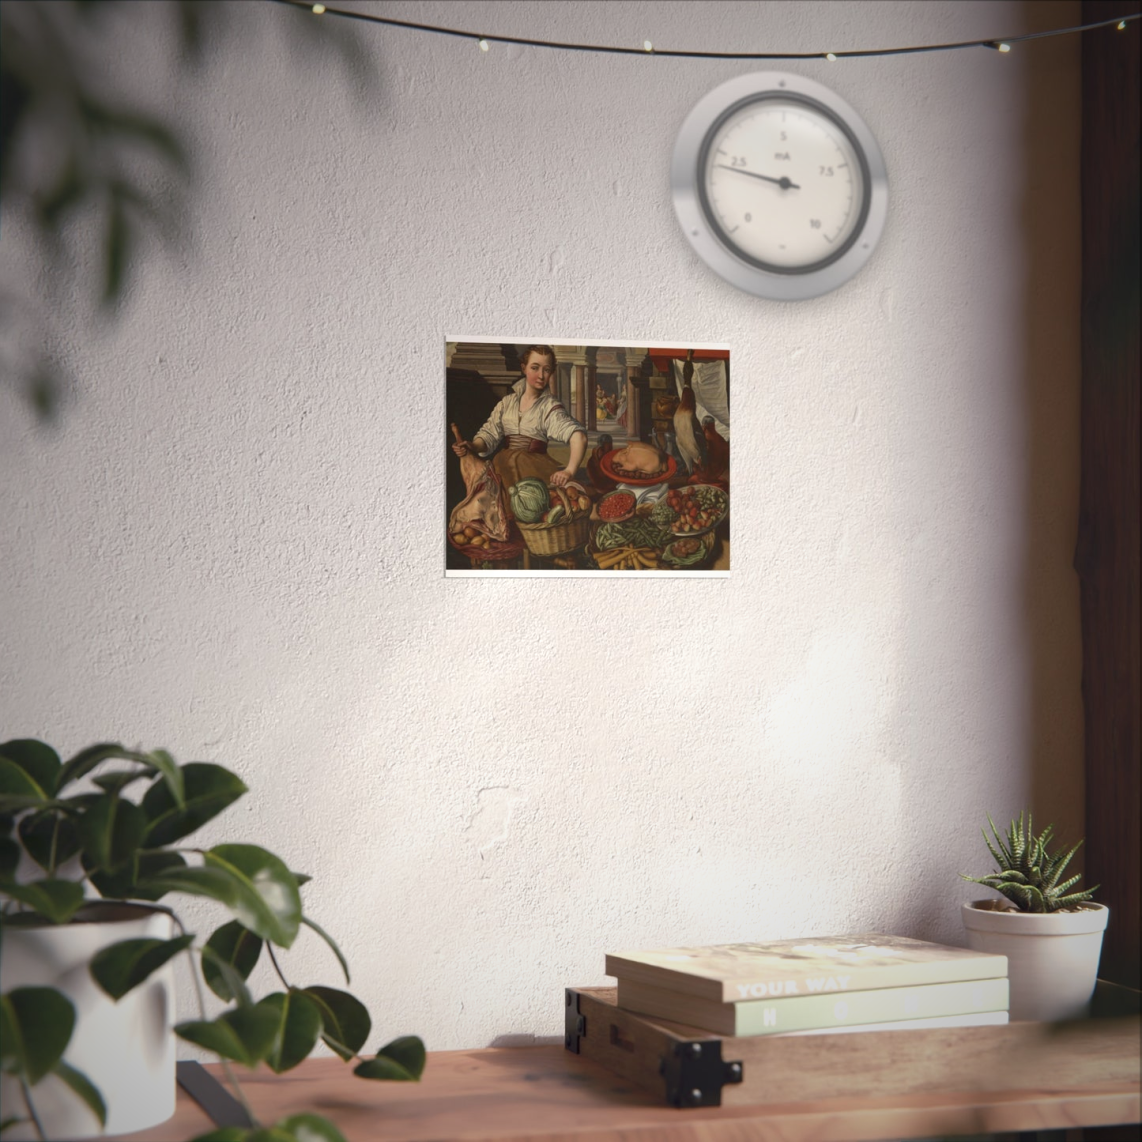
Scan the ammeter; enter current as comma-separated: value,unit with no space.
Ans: 2,mA
